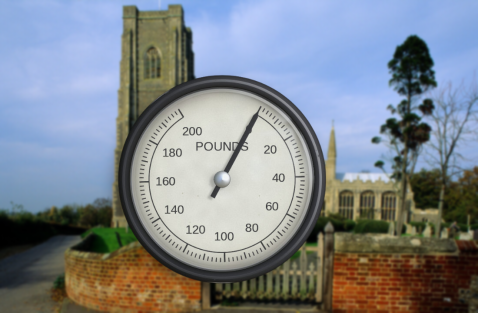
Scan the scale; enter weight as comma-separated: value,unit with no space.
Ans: 0,lb
